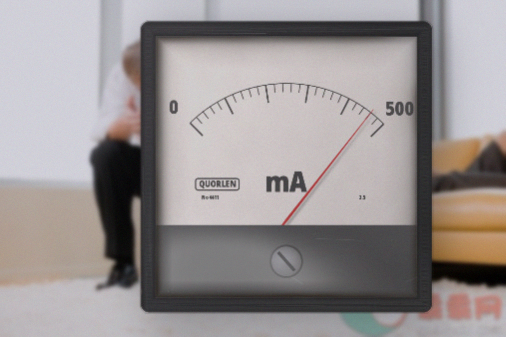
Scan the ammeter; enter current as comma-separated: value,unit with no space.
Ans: 460,mA
